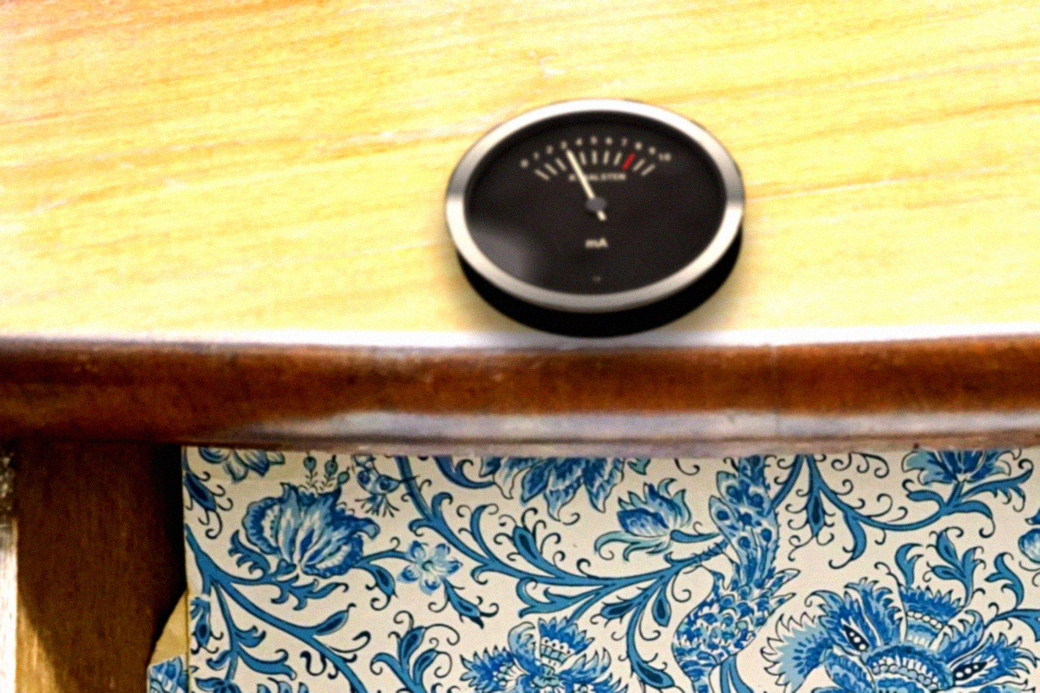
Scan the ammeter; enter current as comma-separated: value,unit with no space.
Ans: 3,mA
